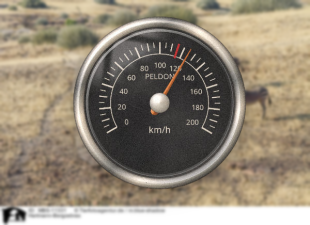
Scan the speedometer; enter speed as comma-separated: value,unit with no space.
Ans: 125,km/h
